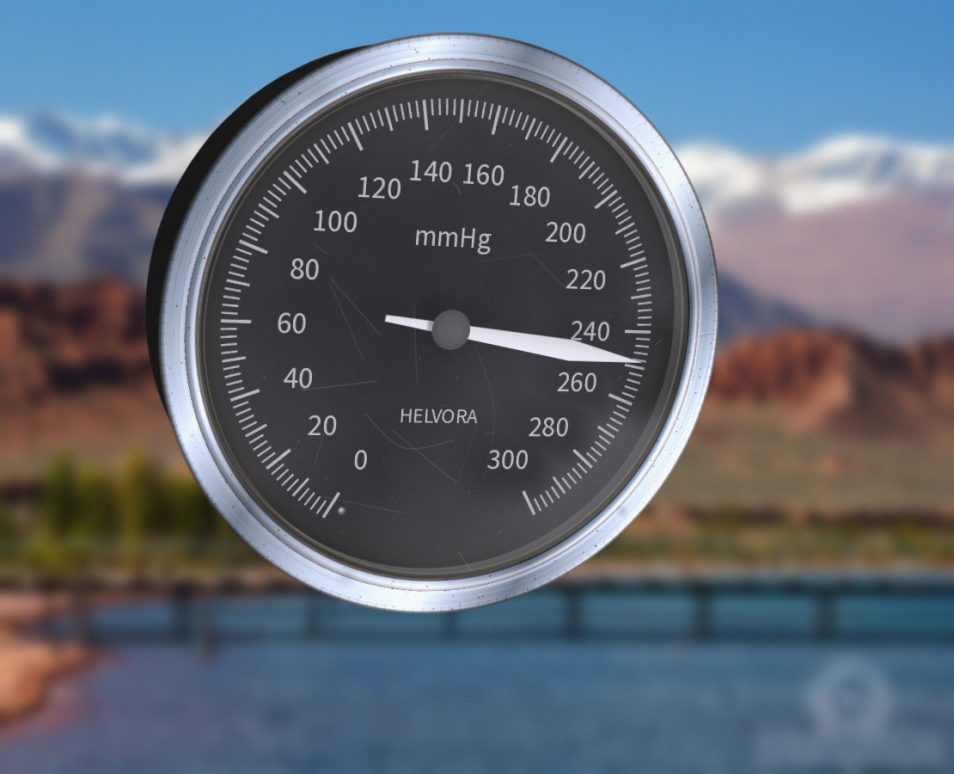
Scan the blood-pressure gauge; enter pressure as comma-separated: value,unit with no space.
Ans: 248,mmHg
